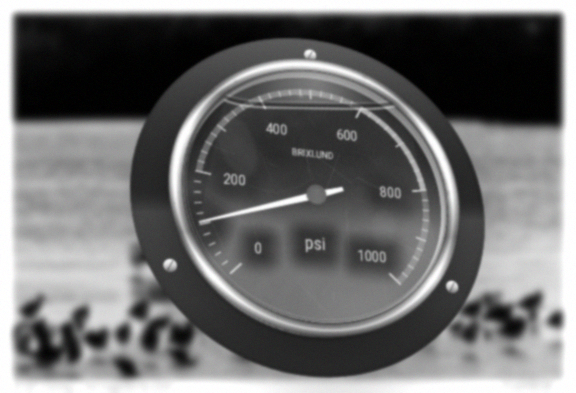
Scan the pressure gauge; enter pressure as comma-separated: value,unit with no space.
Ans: 100,psi
